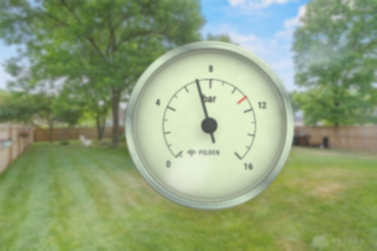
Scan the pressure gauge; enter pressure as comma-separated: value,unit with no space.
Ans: 7,bar
